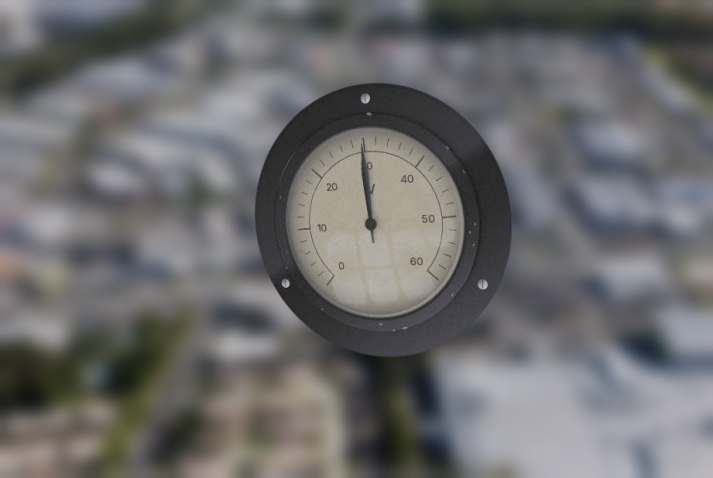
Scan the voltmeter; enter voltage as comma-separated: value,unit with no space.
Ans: 30,V
